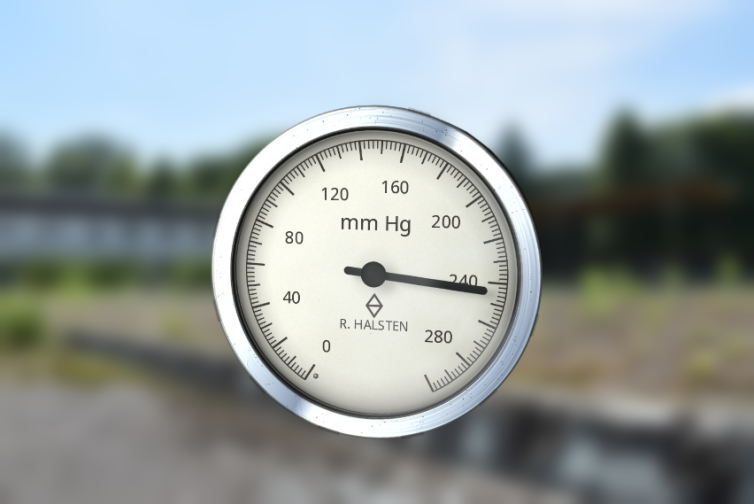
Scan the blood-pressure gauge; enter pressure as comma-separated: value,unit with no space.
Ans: 244,mmHg
